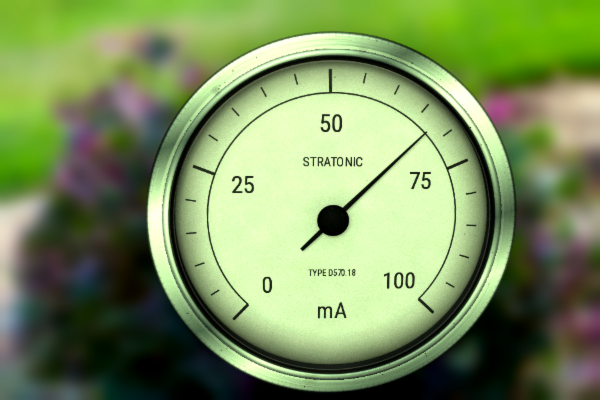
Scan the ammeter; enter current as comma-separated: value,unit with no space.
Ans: 67.5,mA
